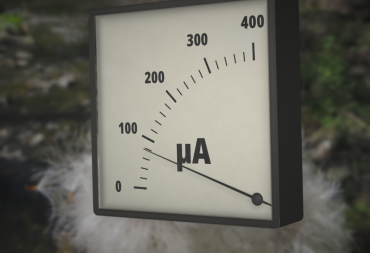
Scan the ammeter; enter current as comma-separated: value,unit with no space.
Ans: 80,µA
